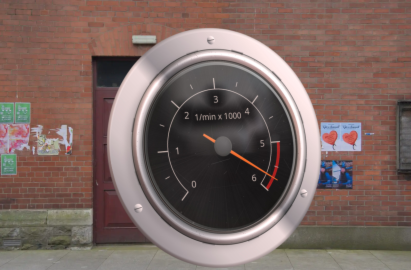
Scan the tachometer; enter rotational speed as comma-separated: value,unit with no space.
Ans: 5750,rpm
